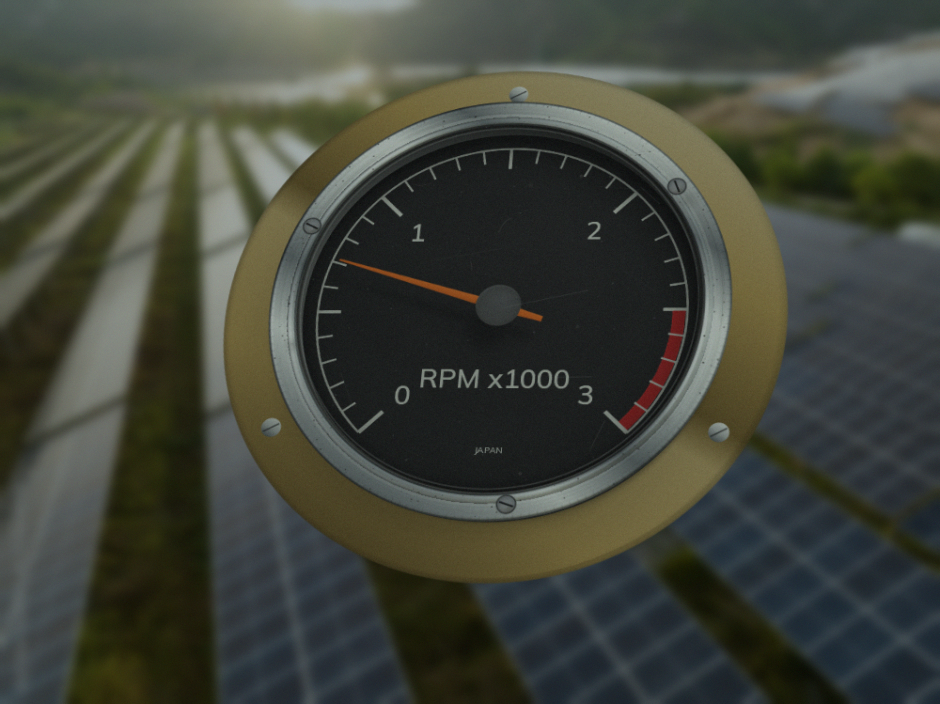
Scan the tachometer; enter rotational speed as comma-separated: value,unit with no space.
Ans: 700,rpm
